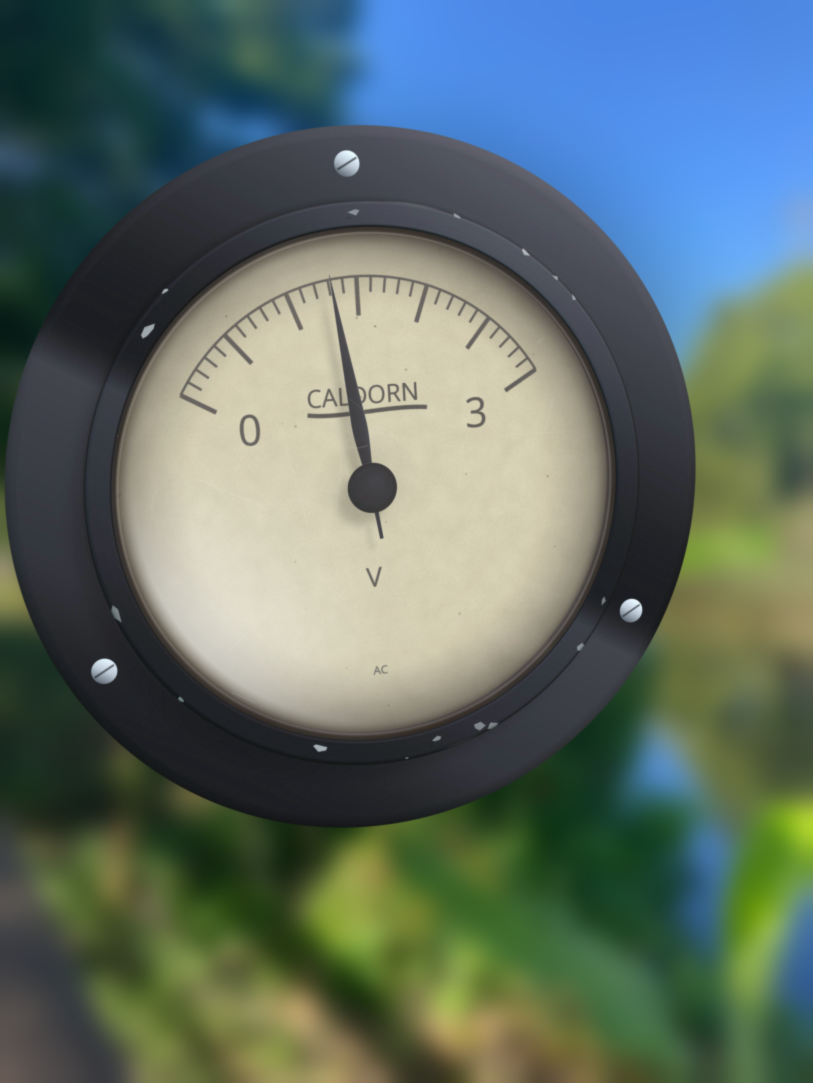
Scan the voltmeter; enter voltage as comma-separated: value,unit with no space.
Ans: 1.3,V
